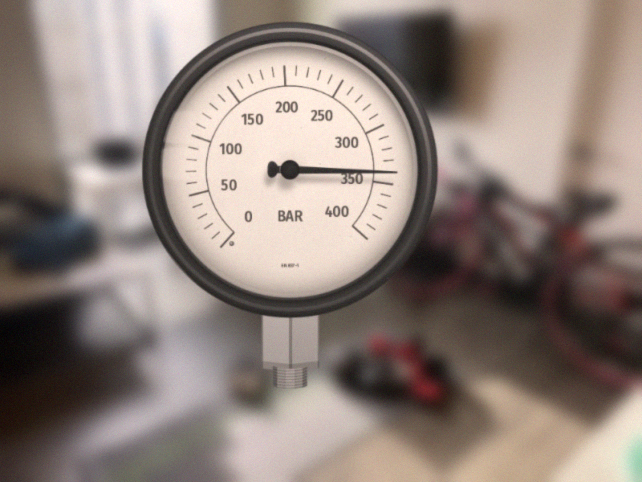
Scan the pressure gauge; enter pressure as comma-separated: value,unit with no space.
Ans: 340,bar
